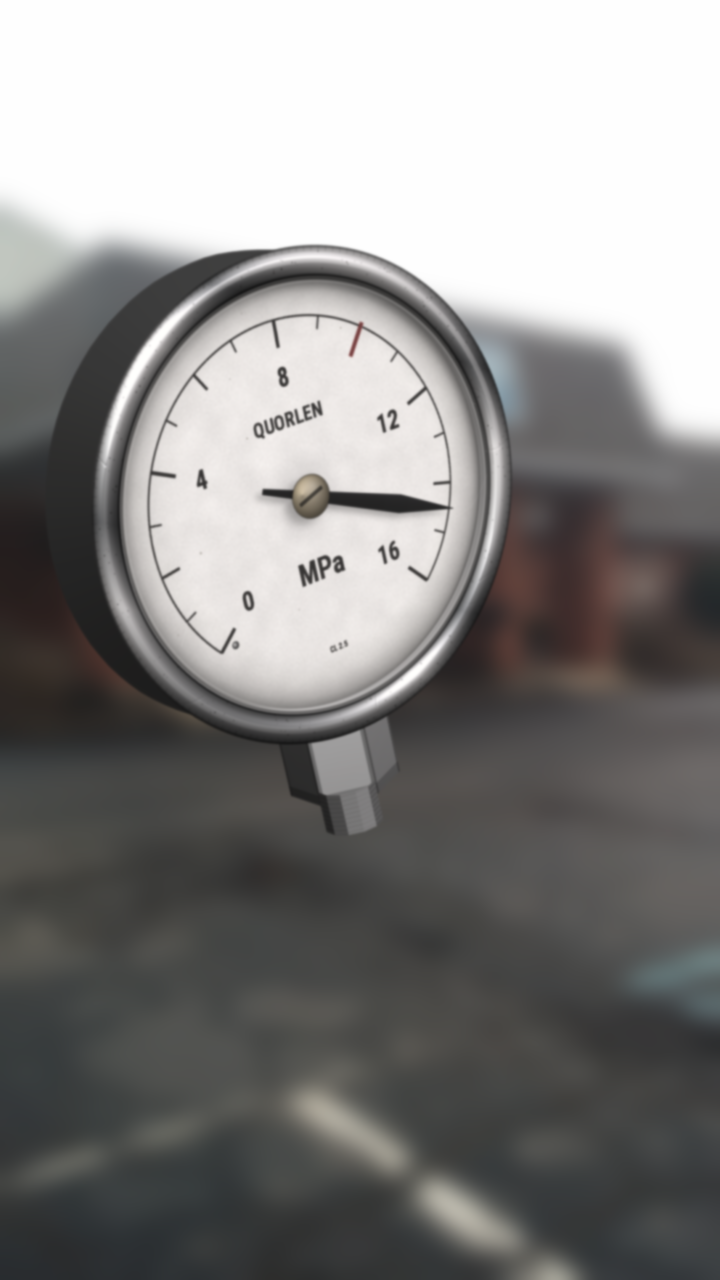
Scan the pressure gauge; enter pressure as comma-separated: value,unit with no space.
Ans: 14.5,MPa
